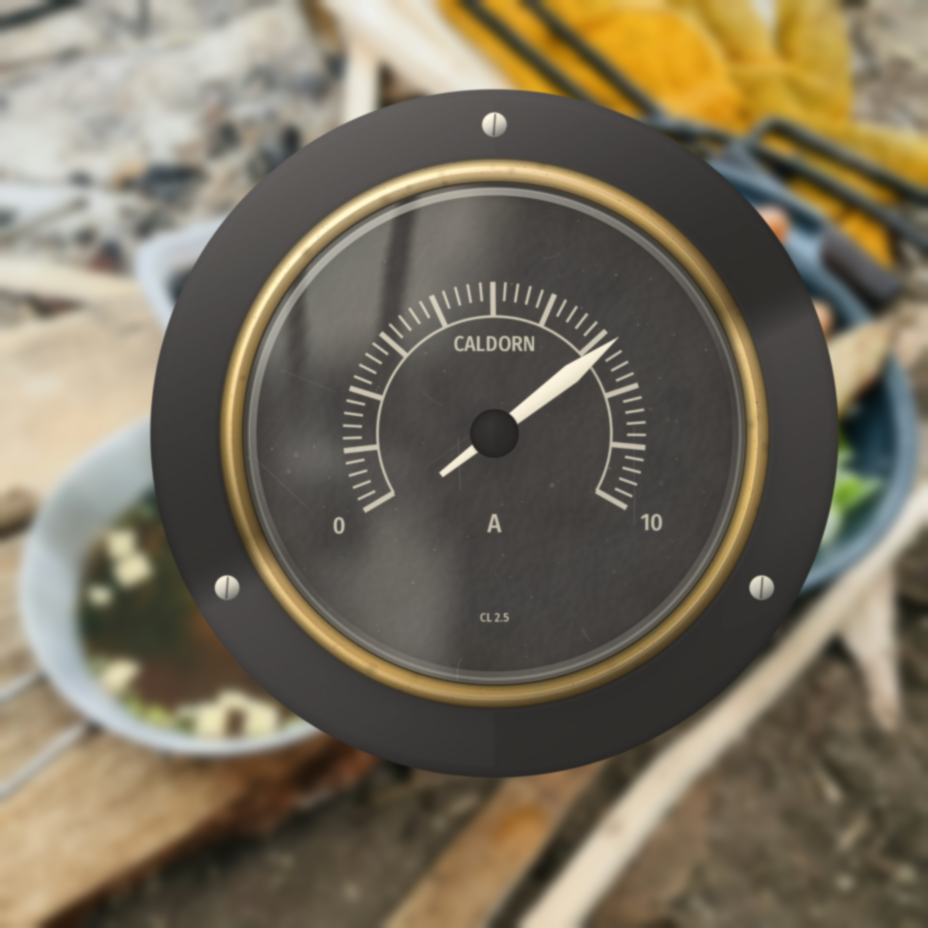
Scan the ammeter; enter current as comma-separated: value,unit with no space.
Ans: 7.2,A
